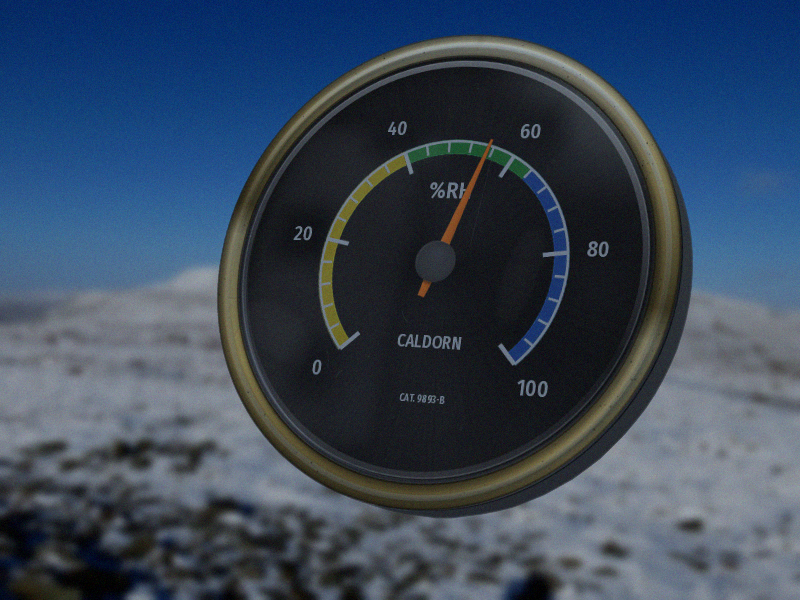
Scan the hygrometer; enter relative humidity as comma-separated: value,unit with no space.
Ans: 56,%
